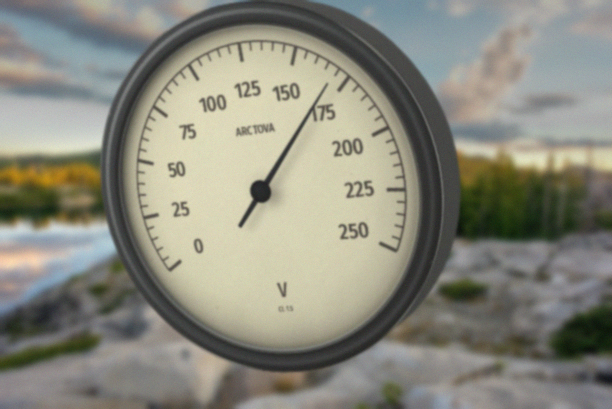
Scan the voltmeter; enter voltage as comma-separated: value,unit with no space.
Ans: 170,V
